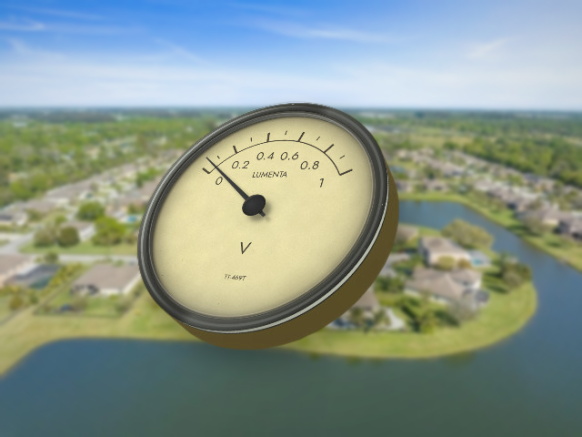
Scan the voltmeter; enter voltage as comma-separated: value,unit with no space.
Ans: 0.05,V
